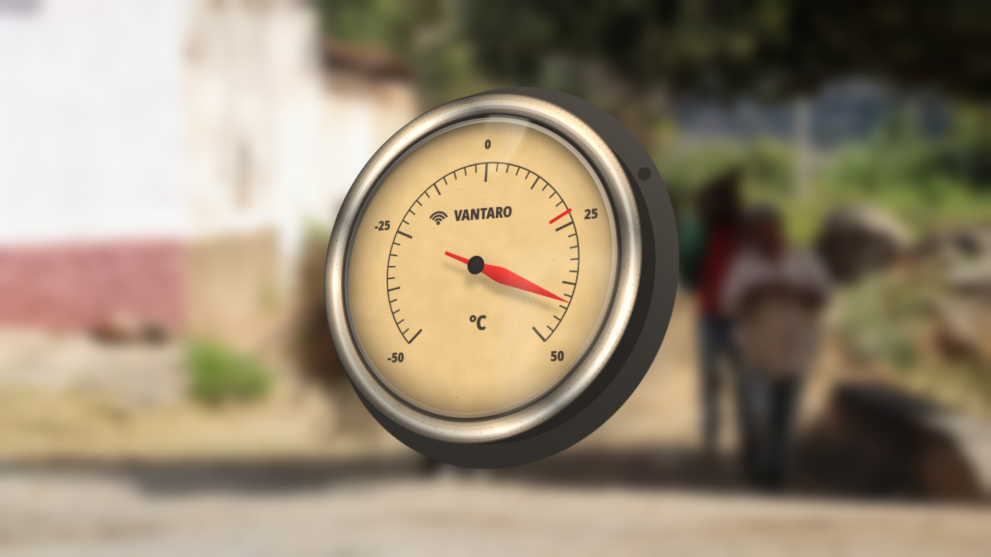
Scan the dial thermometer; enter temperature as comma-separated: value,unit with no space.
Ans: 41.25,°C
